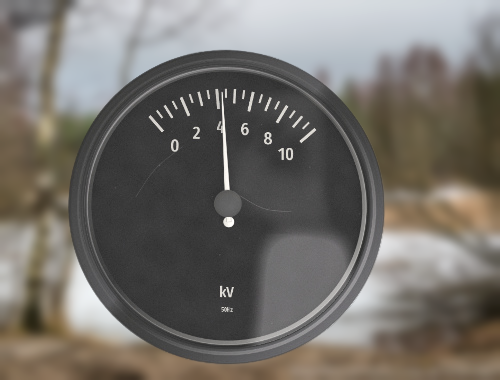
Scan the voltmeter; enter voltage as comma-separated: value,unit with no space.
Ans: 4.25,kV
